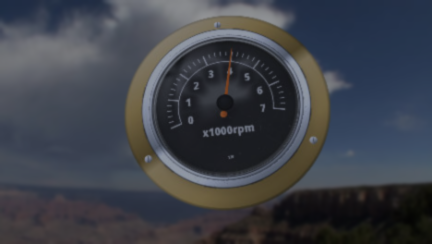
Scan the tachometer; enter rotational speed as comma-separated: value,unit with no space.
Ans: 4000,rpm
